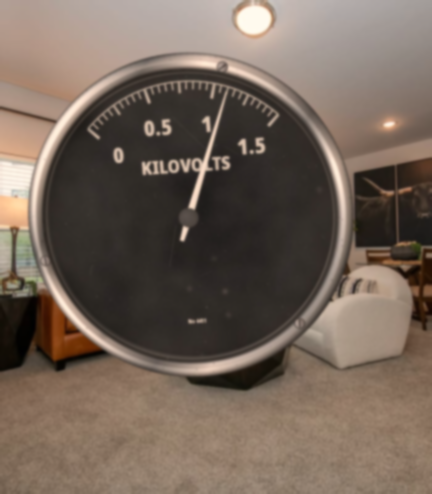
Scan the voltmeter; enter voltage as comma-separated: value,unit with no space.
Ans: 1.1,kV
